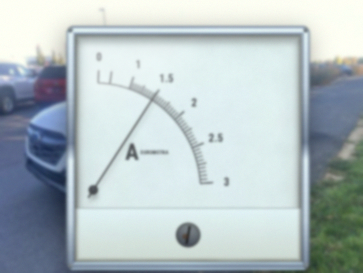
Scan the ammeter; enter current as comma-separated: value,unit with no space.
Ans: 1.5,A
